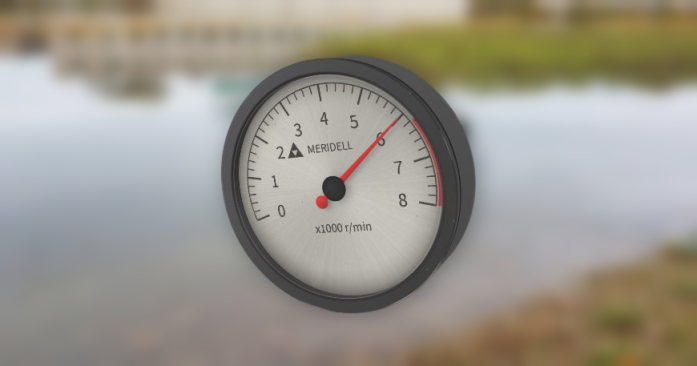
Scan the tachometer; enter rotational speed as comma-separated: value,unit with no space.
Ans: 6000,rpm
